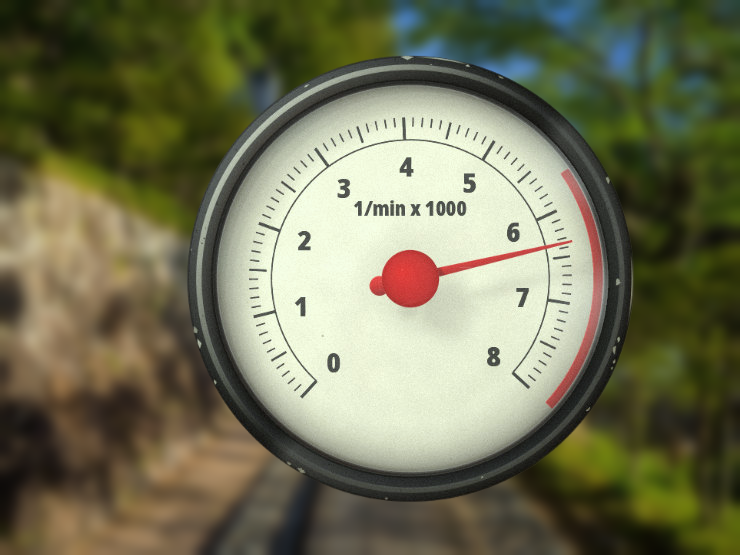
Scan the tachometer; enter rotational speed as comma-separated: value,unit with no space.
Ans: 6350,rpm
